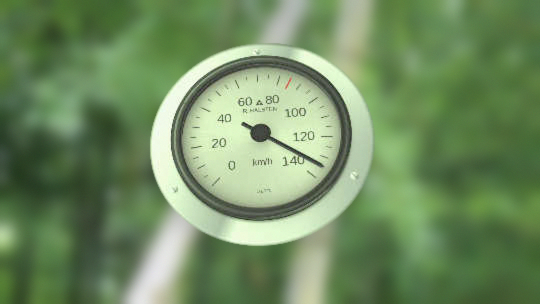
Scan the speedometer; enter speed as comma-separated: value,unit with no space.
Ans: 135,km/h
